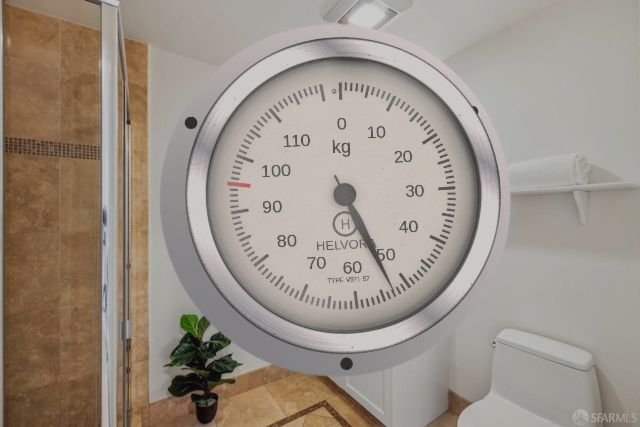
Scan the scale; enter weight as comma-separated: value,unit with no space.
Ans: 53,kg
